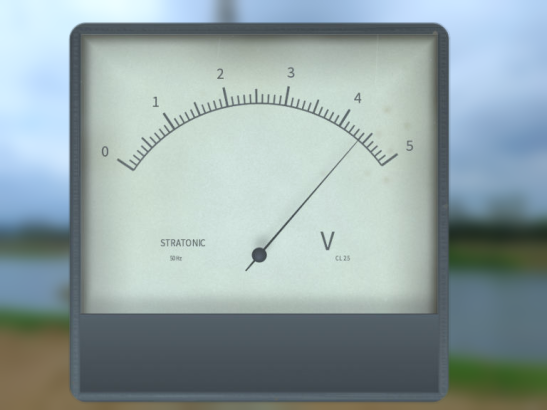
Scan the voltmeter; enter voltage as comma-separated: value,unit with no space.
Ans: 4.4,V
